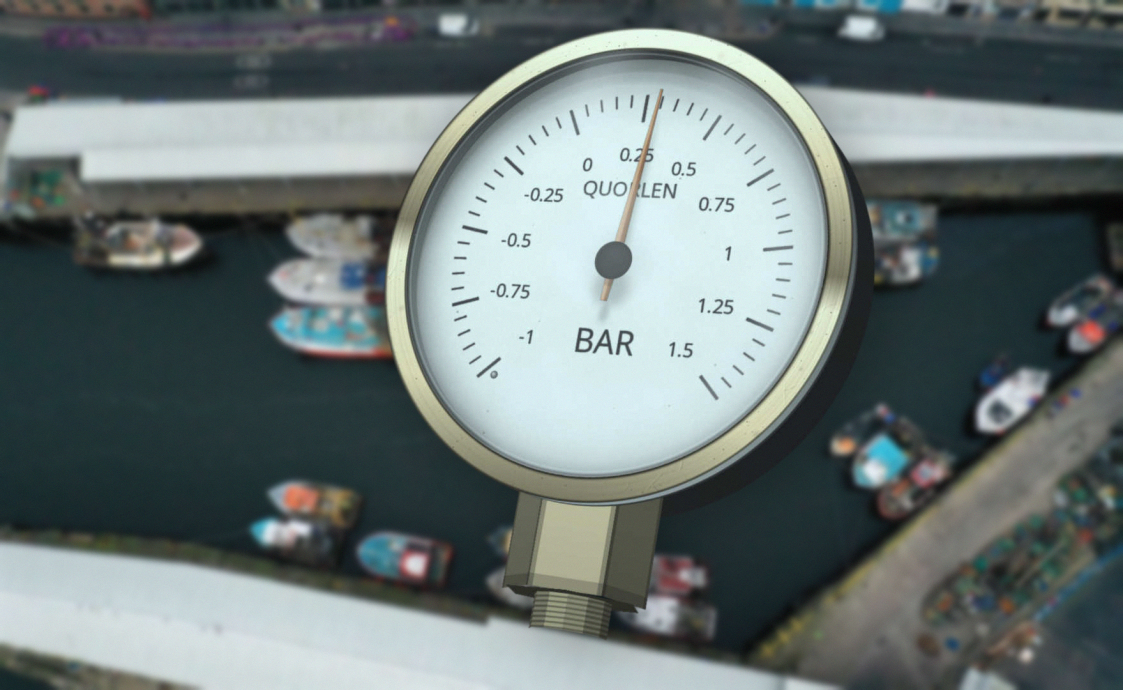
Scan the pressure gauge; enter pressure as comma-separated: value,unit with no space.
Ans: 0.3,bar
